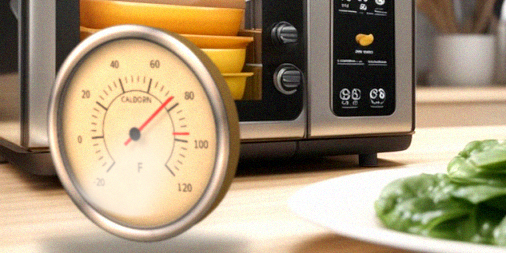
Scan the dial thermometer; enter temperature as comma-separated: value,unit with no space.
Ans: 76,°F
